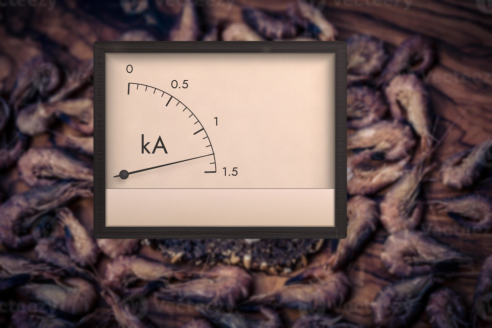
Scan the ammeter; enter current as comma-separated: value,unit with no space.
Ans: 1.3,kA
